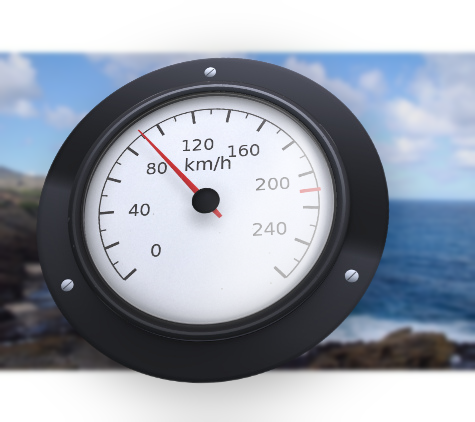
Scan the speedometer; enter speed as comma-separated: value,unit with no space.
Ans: 90,km/h
